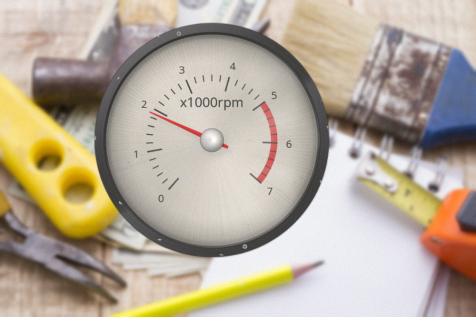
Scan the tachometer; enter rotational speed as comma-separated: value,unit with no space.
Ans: 1900,rpm
